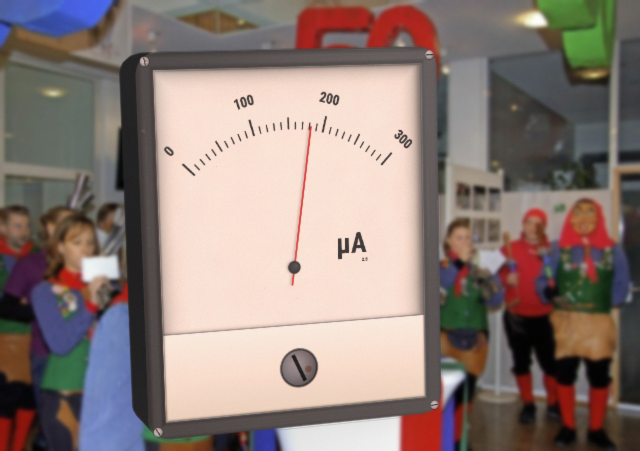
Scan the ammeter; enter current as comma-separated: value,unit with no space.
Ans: 180,µA
